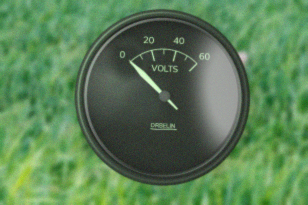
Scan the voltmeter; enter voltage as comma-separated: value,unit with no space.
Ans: 0,V
